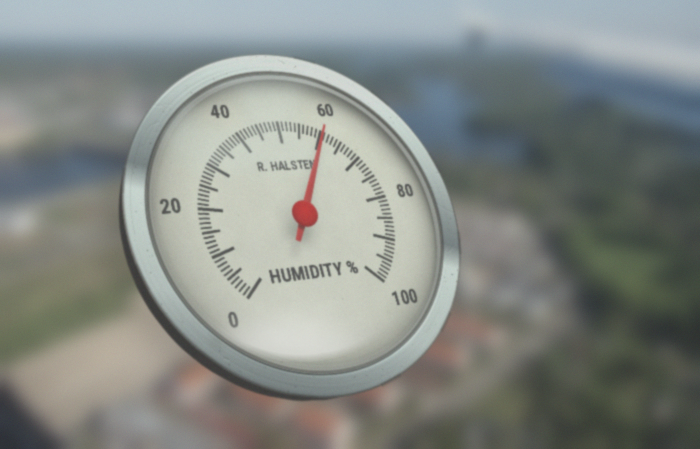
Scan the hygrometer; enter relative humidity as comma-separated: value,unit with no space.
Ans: 60,%
